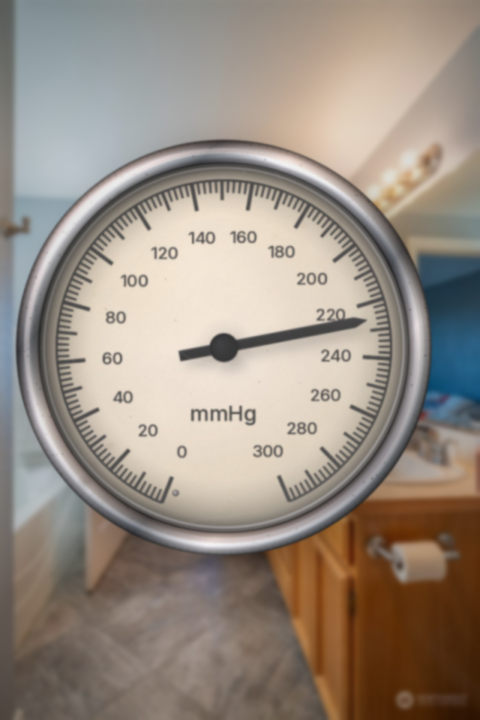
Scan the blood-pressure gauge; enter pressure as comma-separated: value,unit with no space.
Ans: 226,mmHg
